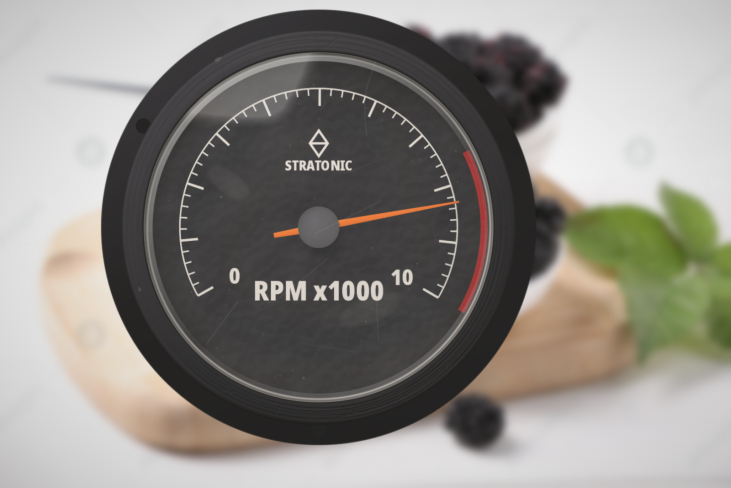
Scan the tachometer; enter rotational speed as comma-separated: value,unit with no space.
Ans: 8300,rpm
